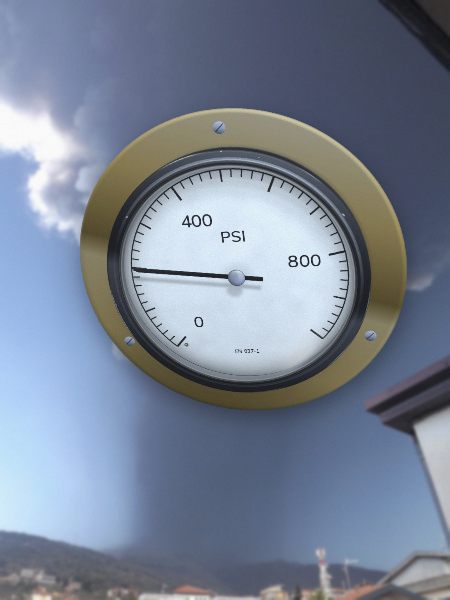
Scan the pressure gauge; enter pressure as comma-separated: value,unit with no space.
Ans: 200,psi
